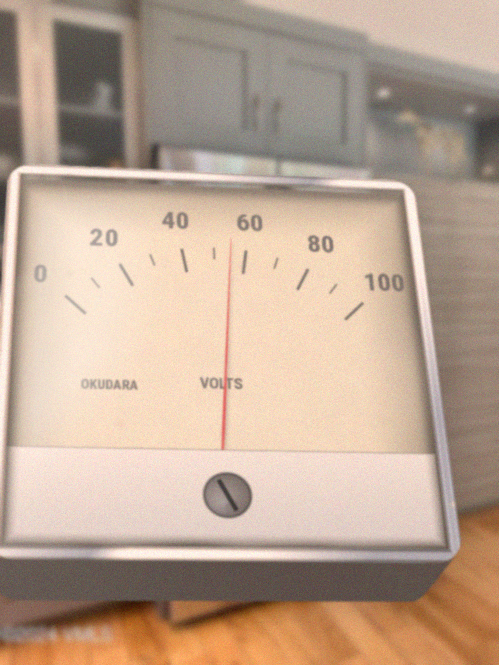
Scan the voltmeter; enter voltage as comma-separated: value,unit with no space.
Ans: 55,V
